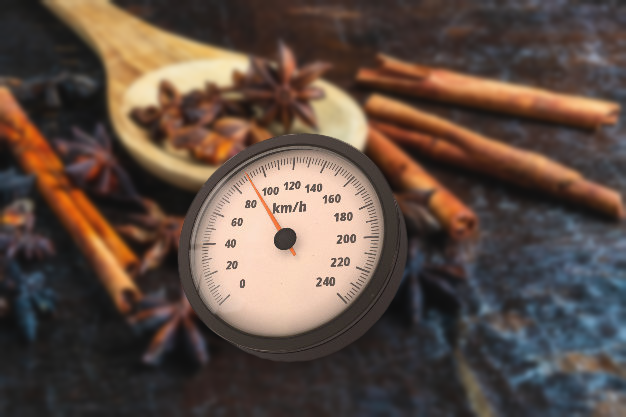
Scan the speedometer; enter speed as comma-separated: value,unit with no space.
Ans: 90,km/h
